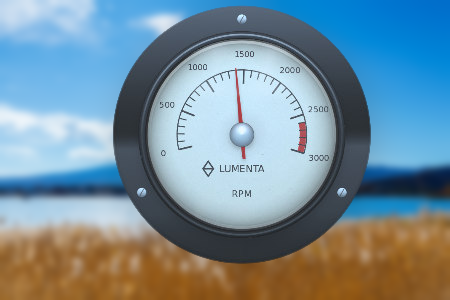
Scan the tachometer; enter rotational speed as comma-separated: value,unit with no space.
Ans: 1400,rpm
